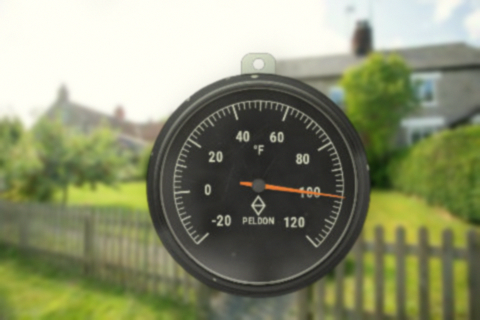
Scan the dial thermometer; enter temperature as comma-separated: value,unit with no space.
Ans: 100,°F
